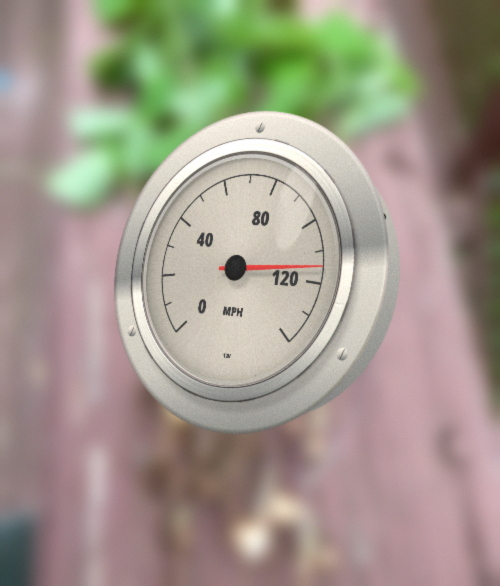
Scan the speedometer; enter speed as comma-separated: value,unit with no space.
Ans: 115,mph
